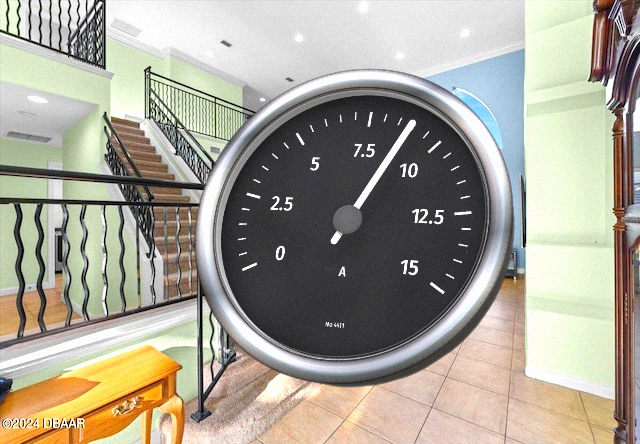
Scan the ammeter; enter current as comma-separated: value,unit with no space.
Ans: 9,A
